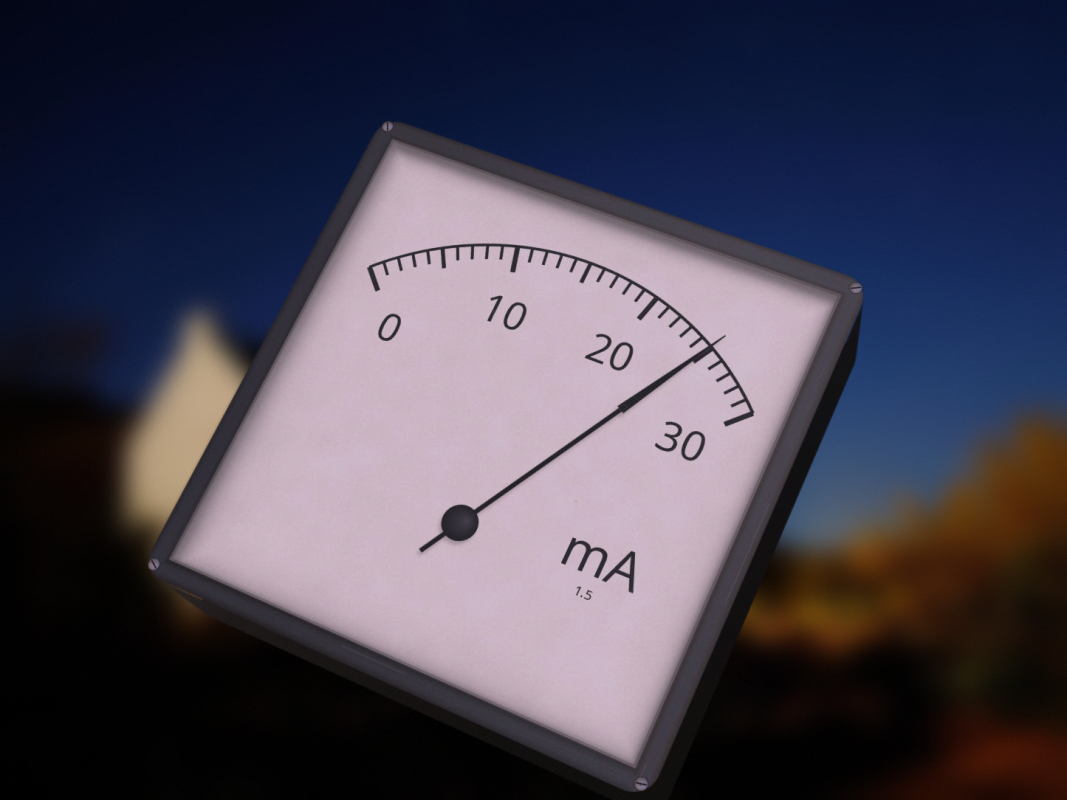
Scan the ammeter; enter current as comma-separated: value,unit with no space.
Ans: 25,mA
